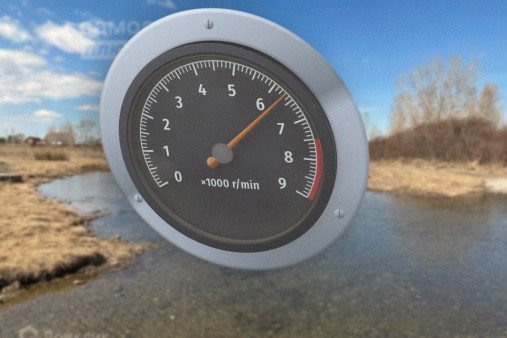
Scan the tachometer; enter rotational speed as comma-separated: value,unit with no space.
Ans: 6300,rpm
